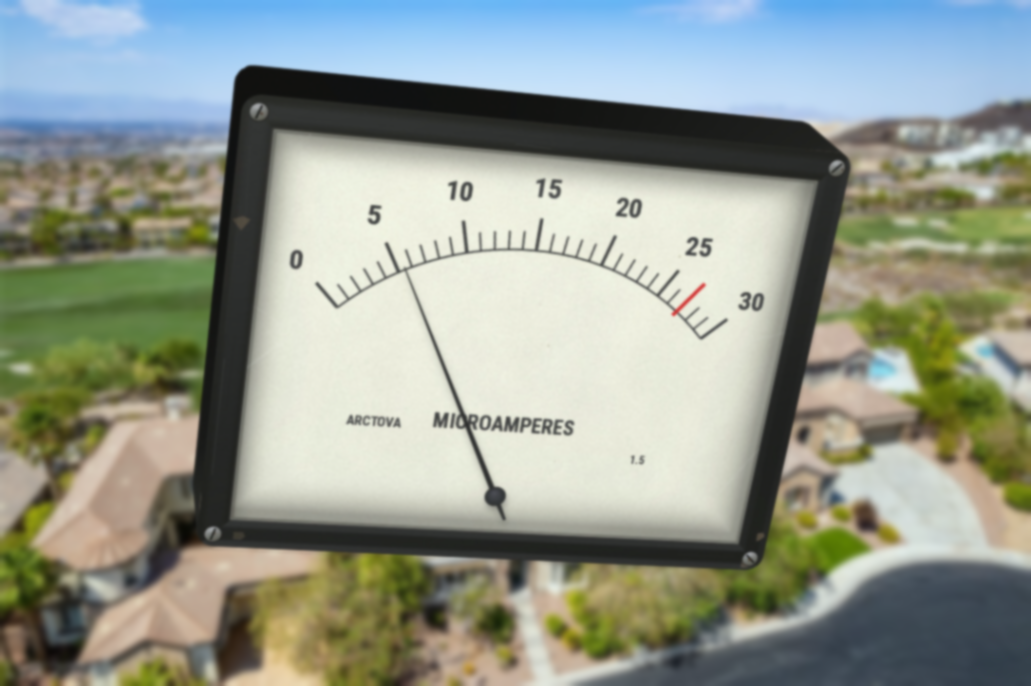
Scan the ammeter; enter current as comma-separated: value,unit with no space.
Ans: 5.5,µA
